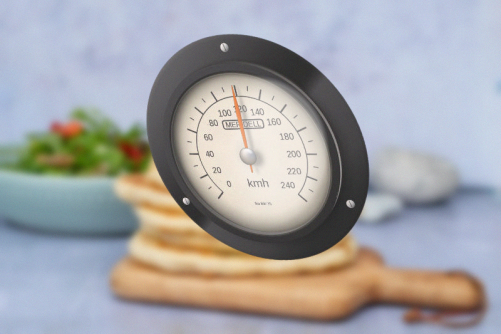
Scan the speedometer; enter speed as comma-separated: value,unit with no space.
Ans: 120,km/h
